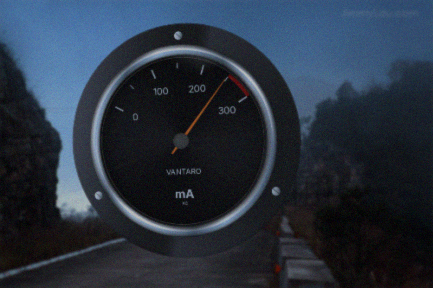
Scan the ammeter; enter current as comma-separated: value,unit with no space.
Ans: 250,mA
